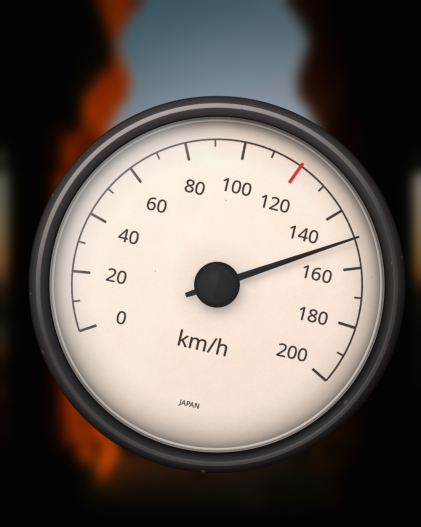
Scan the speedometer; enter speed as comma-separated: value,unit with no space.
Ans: 150,km/h
